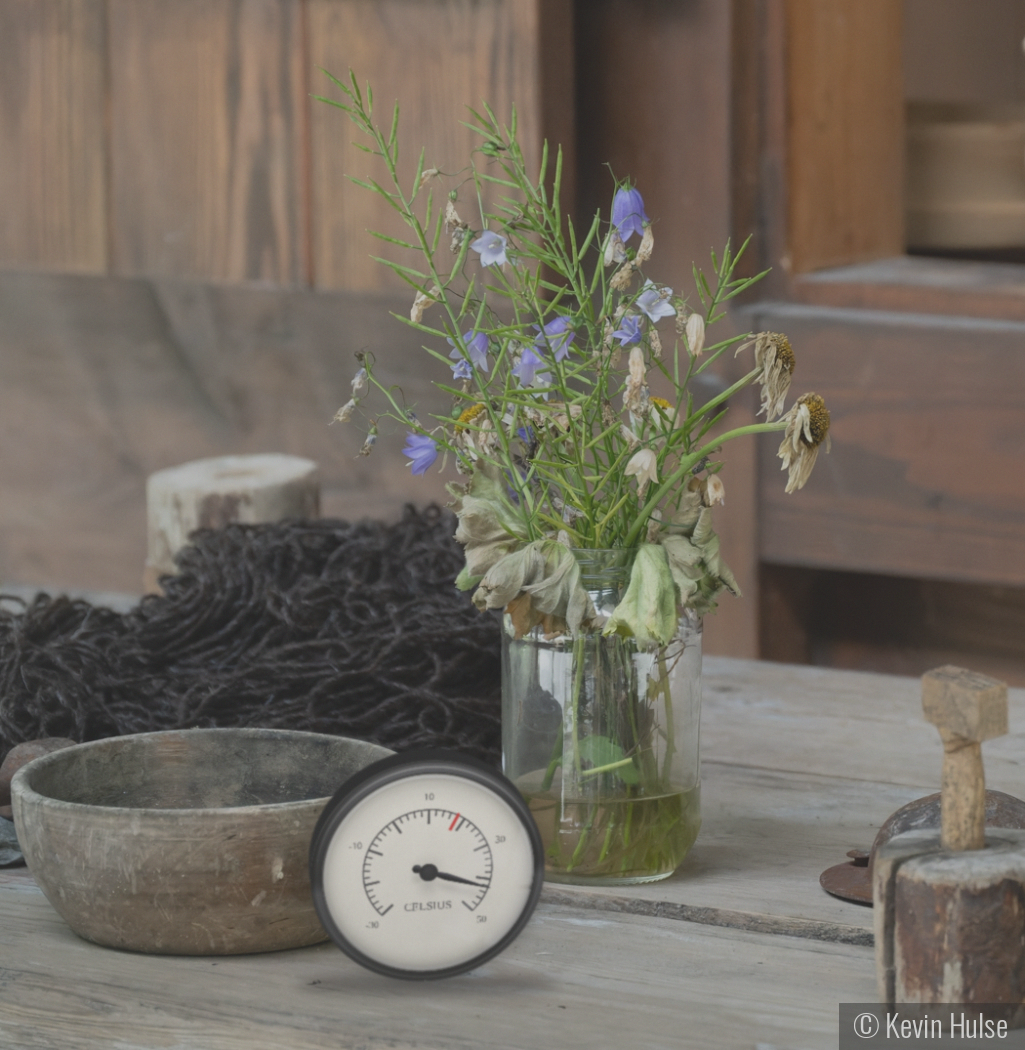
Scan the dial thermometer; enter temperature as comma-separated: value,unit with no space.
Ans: 42,°C
